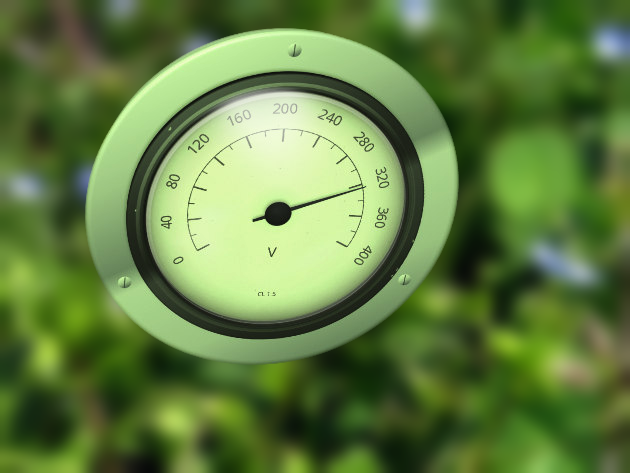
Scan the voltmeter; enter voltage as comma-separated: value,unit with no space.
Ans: 320,V
